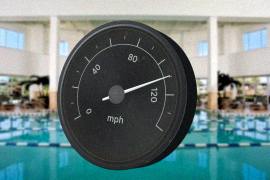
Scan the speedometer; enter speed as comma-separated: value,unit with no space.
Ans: 110,mph
